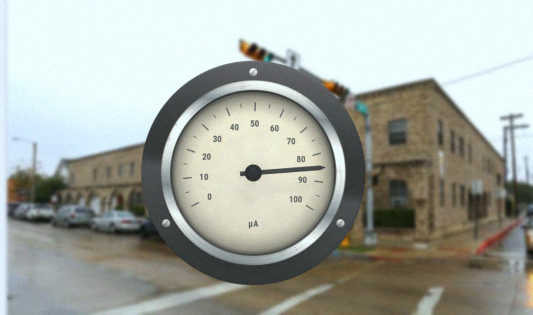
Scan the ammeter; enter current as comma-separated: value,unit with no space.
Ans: 85,µA
